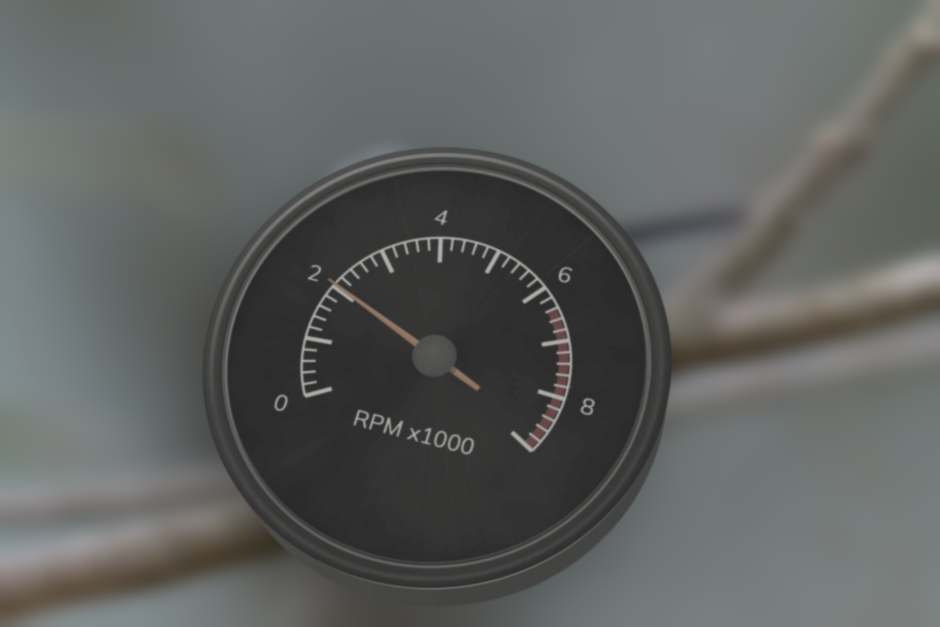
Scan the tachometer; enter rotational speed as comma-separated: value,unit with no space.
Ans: 2000,rpm
